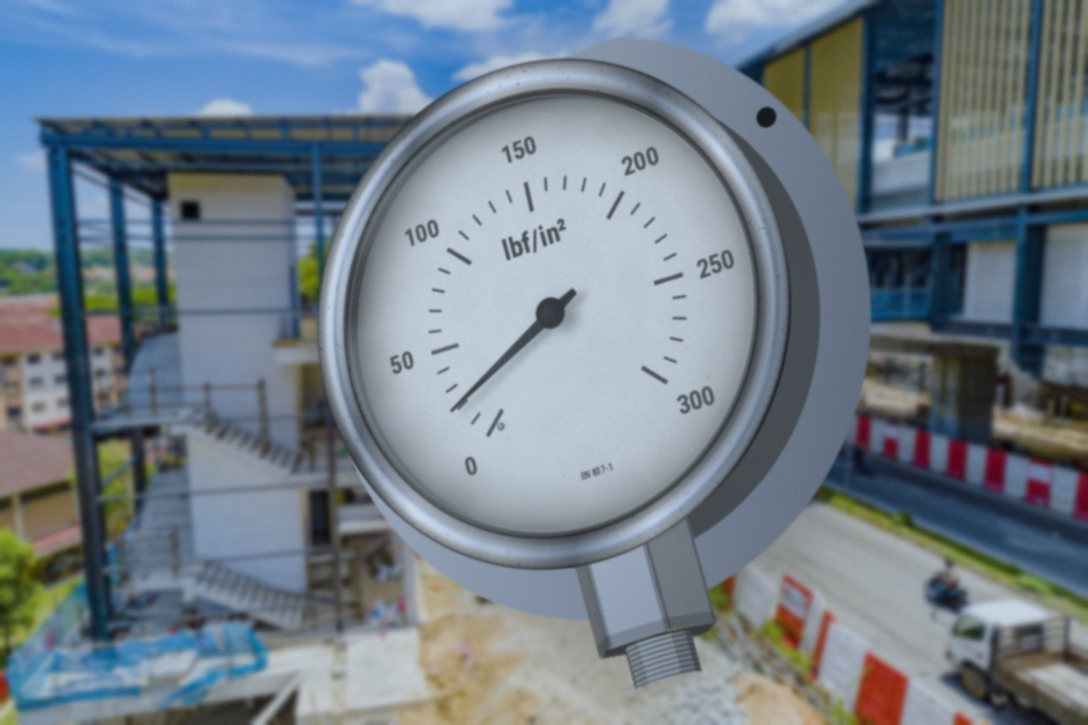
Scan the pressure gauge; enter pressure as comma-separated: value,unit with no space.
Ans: 20,psi
